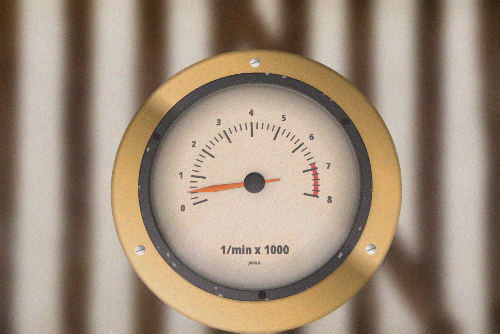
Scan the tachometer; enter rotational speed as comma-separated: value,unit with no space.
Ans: 400,rpm
